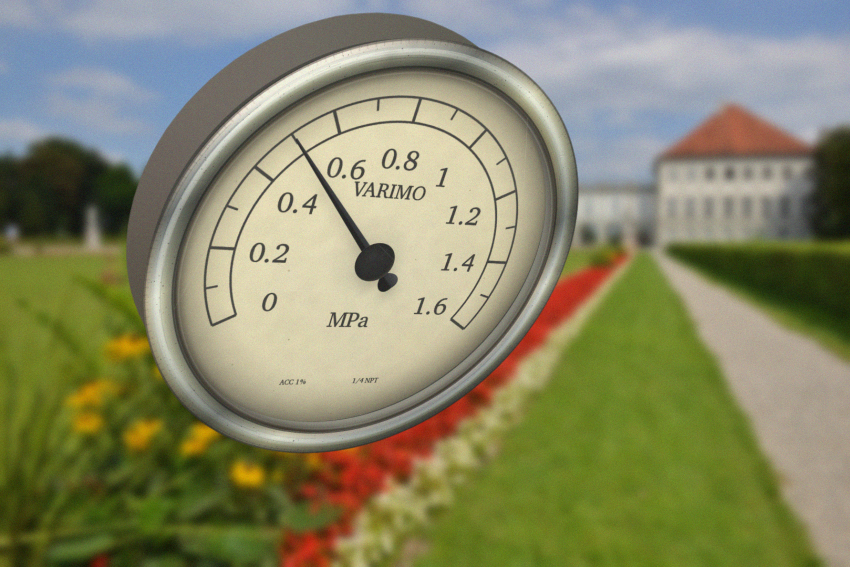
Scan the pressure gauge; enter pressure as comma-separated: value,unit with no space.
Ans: 0.5,MPa
